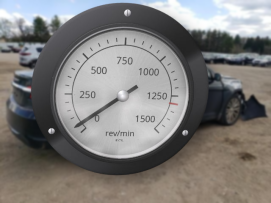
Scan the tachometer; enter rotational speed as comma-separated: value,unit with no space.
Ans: 50,rpm
